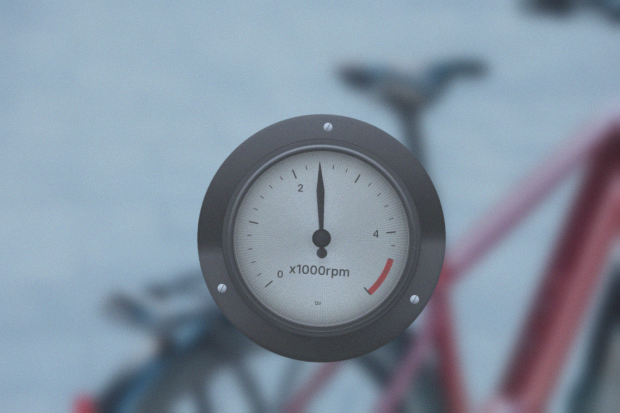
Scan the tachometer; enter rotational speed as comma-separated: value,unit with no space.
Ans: 2400,rpm
